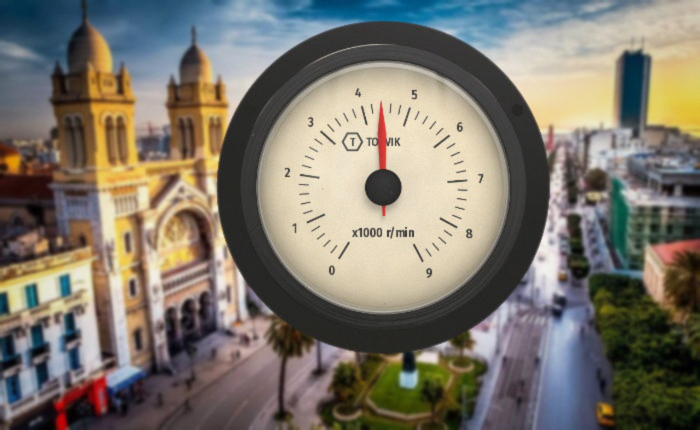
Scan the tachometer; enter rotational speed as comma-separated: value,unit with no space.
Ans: 4400,rpm
